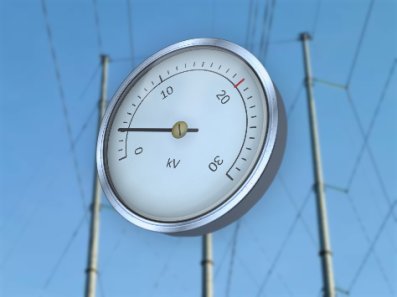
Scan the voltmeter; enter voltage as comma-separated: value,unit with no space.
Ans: 3,kV
